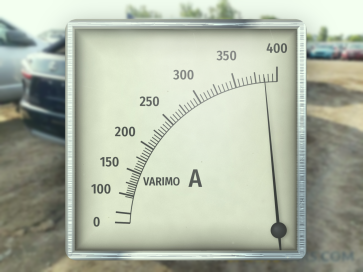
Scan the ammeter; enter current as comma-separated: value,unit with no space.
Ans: 385,A
